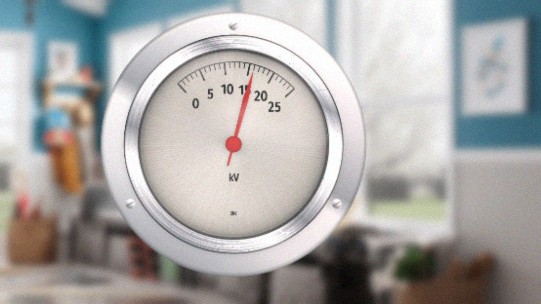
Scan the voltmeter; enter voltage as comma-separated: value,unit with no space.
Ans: 16,kV
